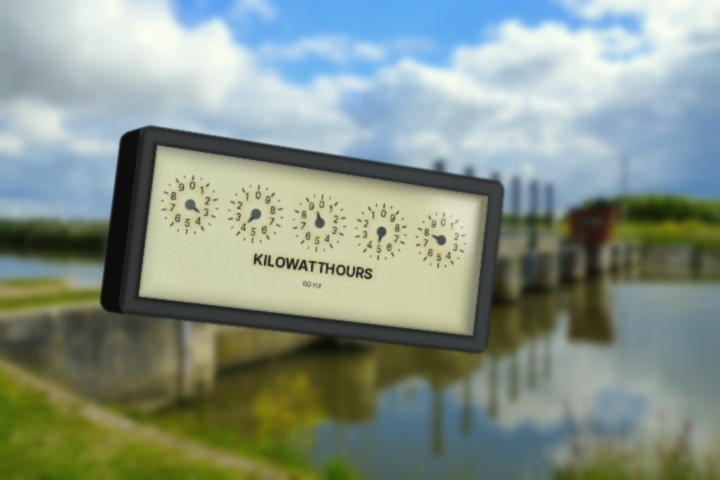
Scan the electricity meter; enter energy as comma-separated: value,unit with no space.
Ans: 33948,kWh
